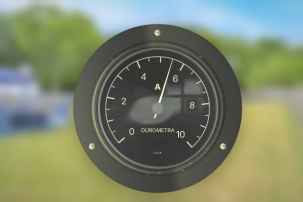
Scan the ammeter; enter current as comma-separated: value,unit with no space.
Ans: 5.5,A
